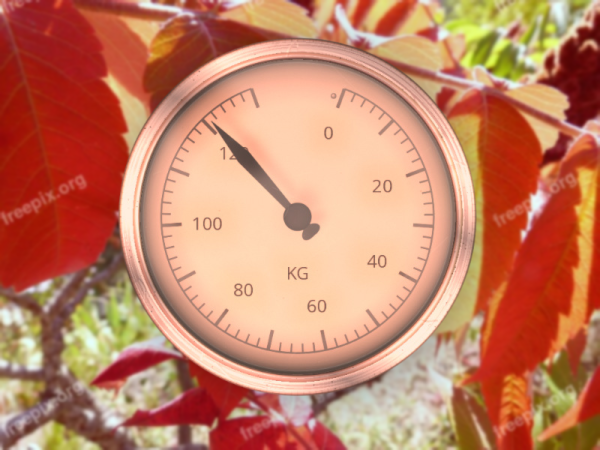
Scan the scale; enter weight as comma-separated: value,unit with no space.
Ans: 121,kg
